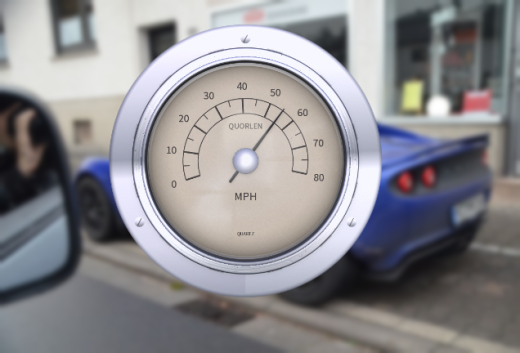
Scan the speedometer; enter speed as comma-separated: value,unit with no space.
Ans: 55,mph
